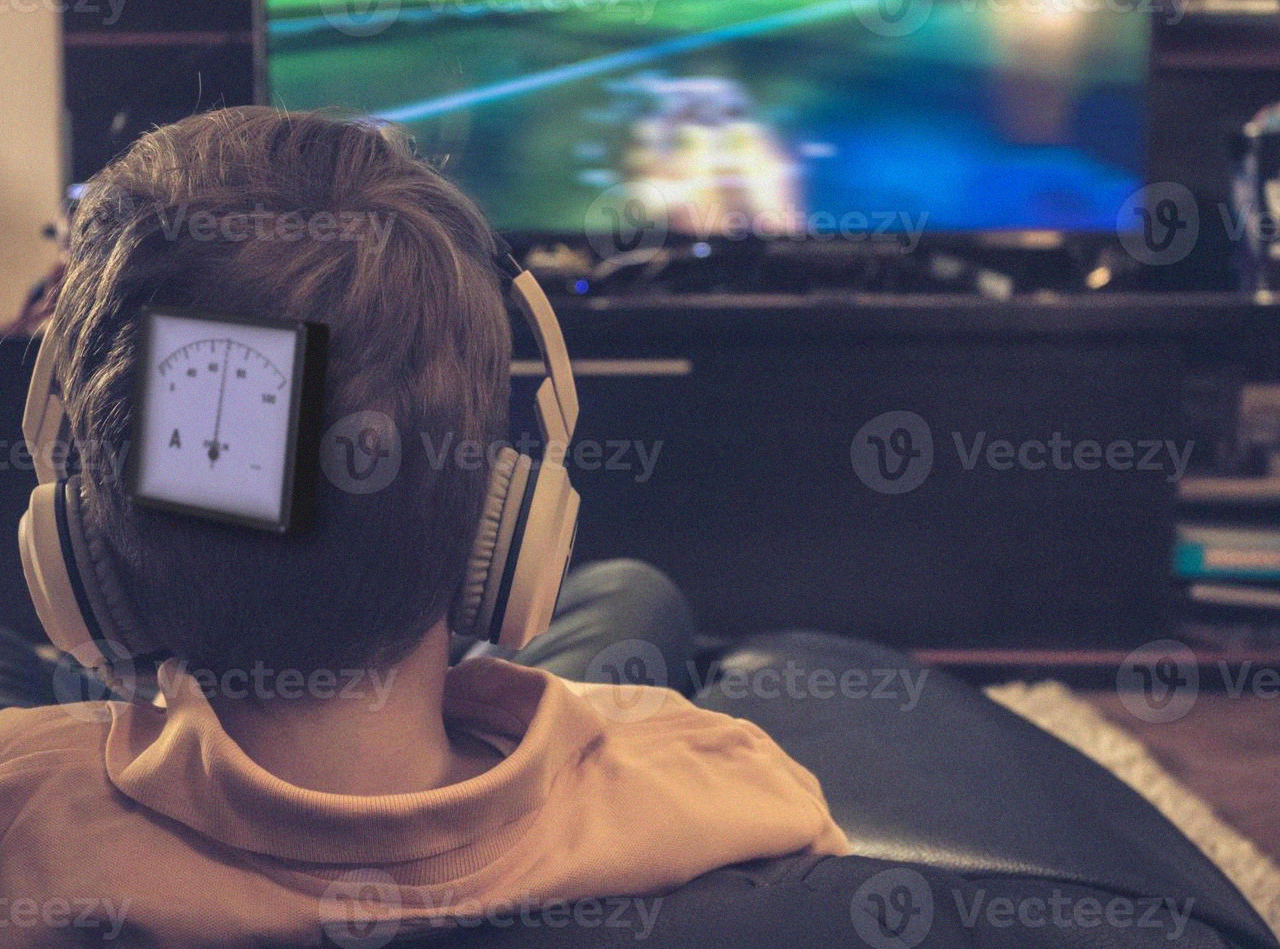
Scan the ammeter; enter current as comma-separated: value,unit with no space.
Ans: 70,A
